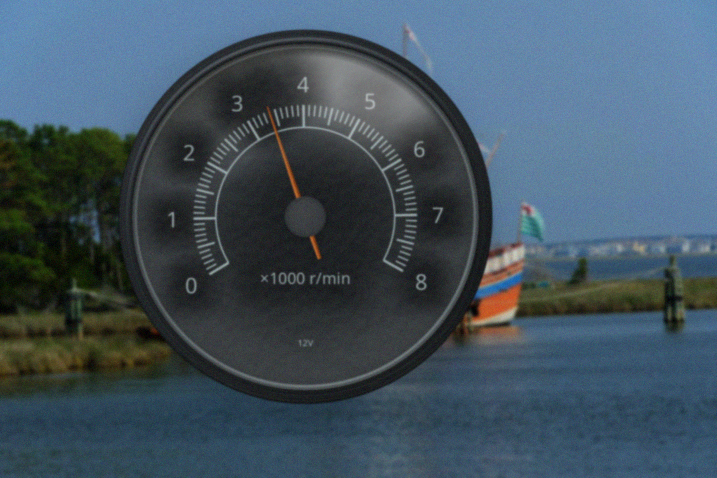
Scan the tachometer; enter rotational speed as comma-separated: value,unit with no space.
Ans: 3400,rpm
